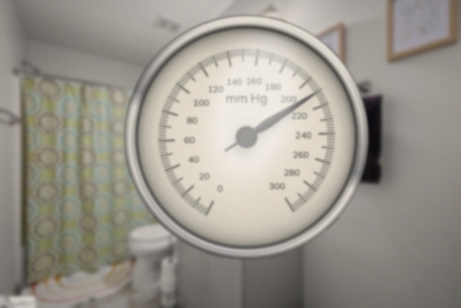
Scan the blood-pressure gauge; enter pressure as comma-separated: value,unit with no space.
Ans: 210,mmHg
